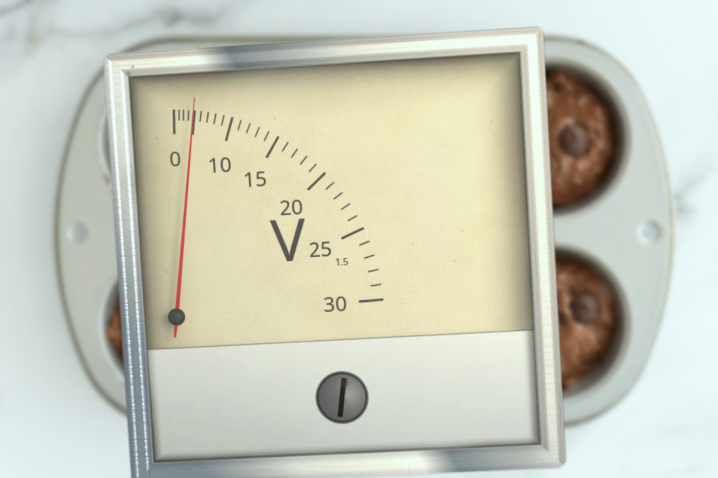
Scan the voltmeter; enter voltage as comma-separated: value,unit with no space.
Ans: 5,V
